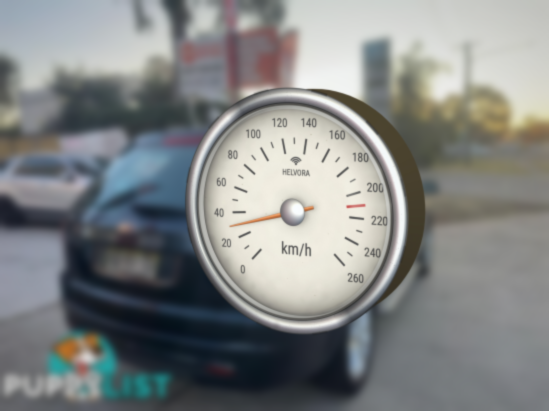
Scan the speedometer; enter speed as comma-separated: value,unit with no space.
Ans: 30,km/h
